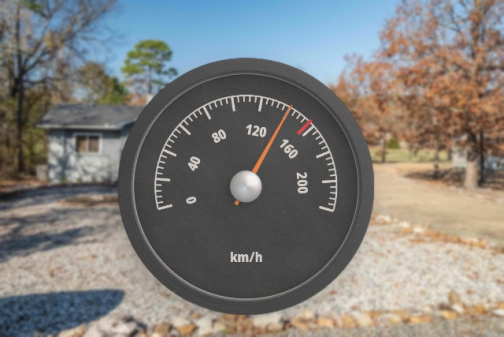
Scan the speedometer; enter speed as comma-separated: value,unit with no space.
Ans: 140,km/h
